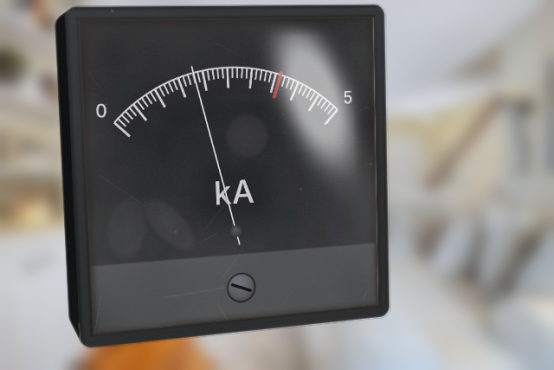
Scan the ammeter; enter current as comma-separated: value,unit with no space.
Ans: 1.8,kA
